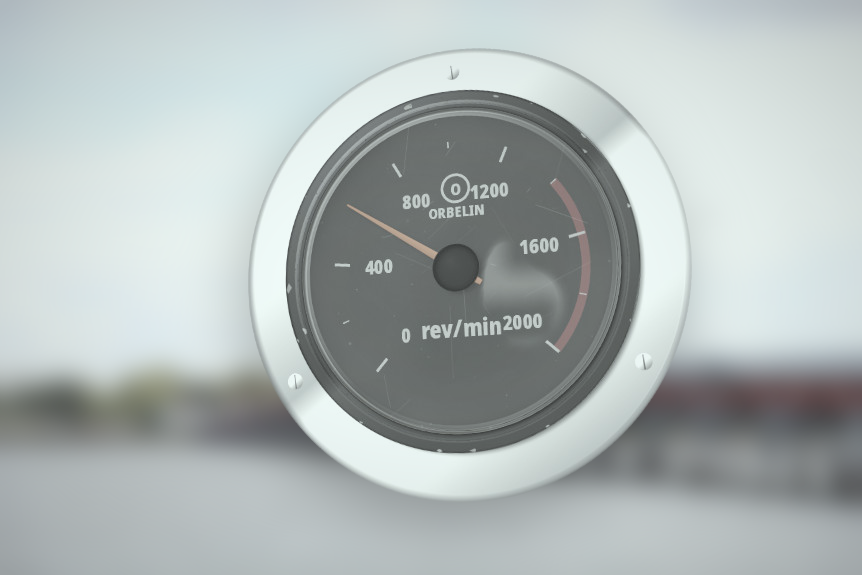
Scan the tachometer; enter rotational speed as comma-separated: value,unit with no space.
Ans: 600,rpm
